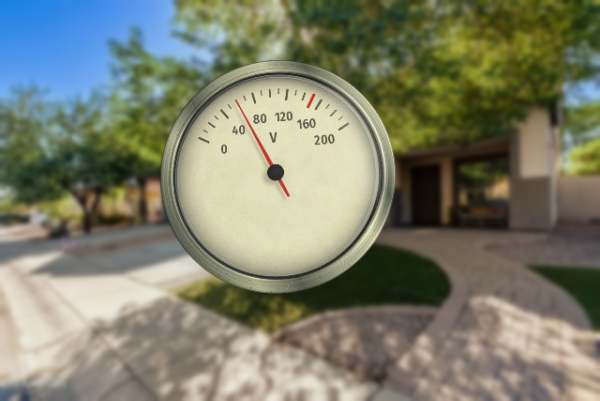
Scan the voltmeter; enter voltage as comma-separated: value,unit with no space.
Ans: 60,V
